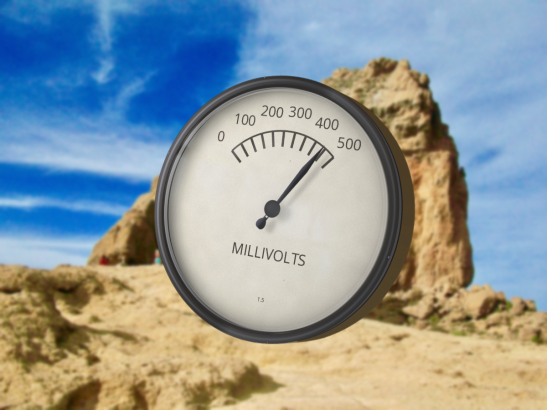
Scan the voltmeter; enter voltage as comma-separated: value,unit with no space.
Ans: 450,mV
